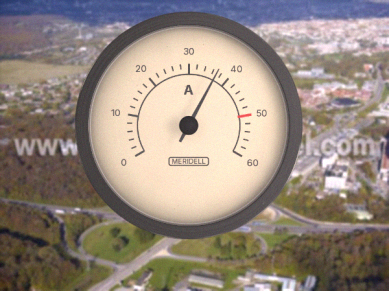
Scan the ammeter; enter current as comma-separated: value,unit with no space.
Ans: 37,A
